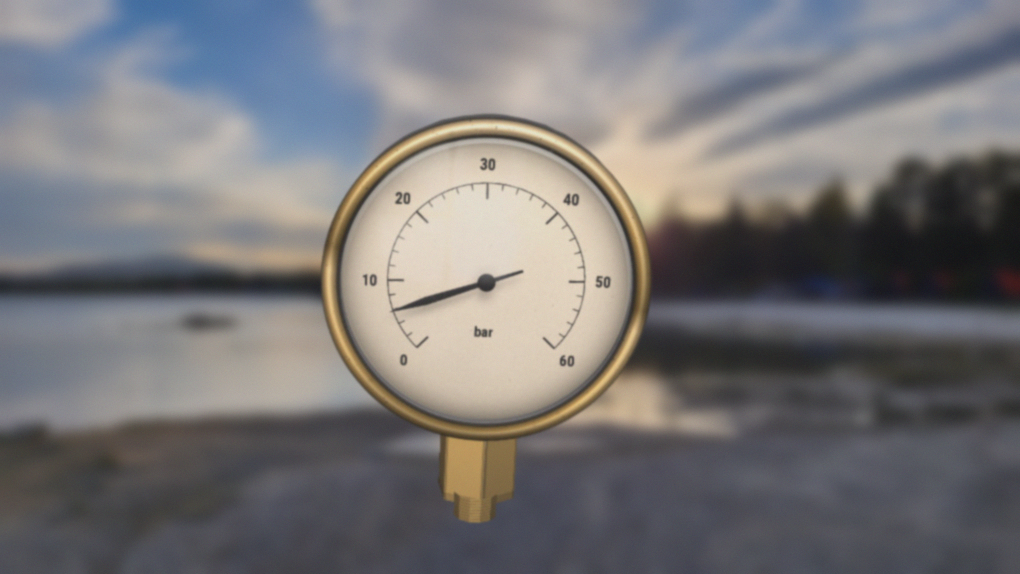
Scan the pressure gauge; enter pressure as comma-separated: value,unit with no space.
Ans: 6,bar
